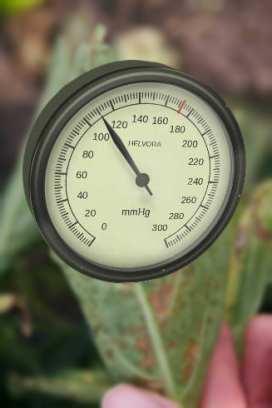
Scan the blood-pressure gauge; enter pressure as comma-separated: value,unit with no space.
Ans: 110,mmHg
